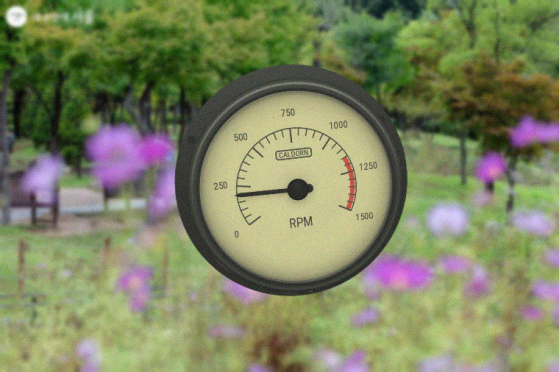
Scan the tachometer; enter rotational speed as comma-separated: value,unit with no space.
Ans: 200,rpm
